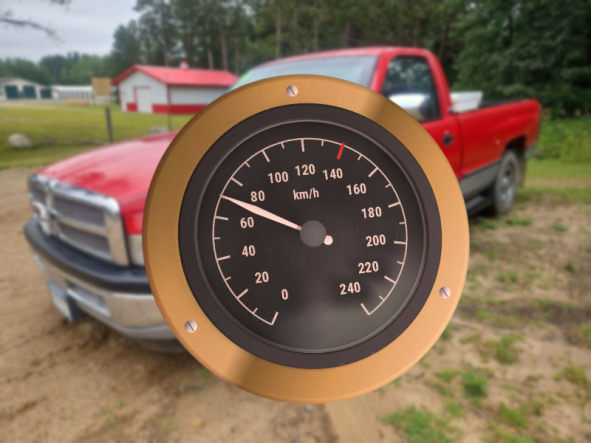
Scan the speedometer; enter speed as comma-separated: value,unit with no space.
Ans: 70,km/h
